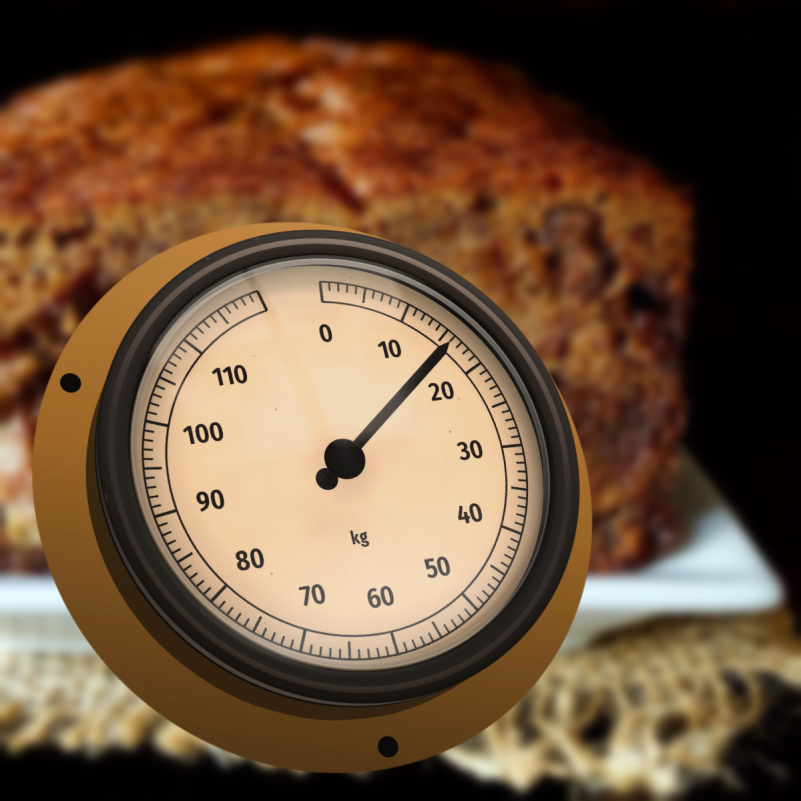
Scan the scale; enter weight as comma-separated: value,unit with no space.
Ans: 16,kg
